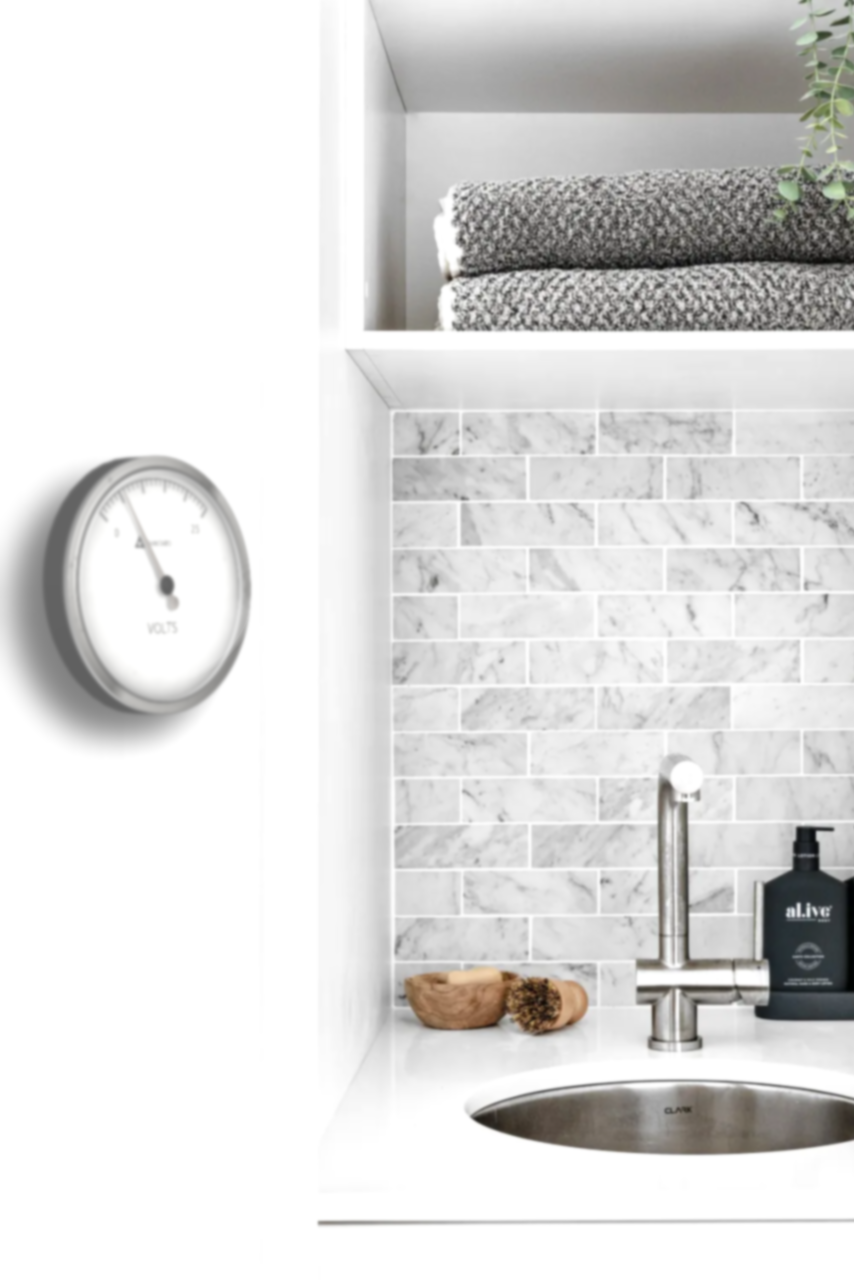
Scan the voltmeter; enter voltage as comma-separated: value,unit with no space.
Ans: 5,V
